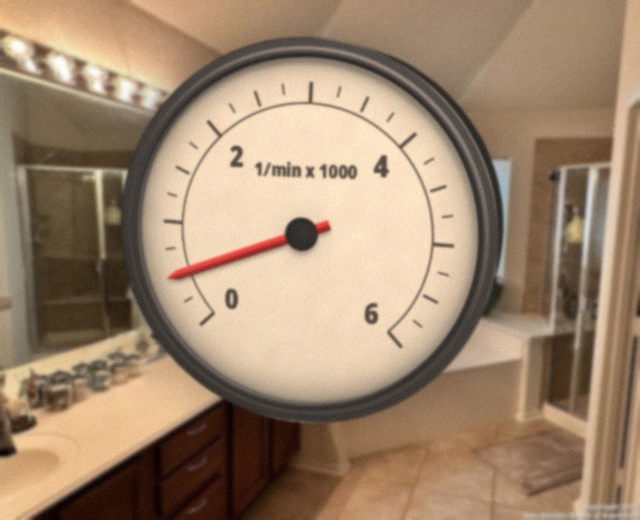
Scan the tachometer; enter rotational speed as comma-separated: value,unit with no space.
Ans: 500,rpm
